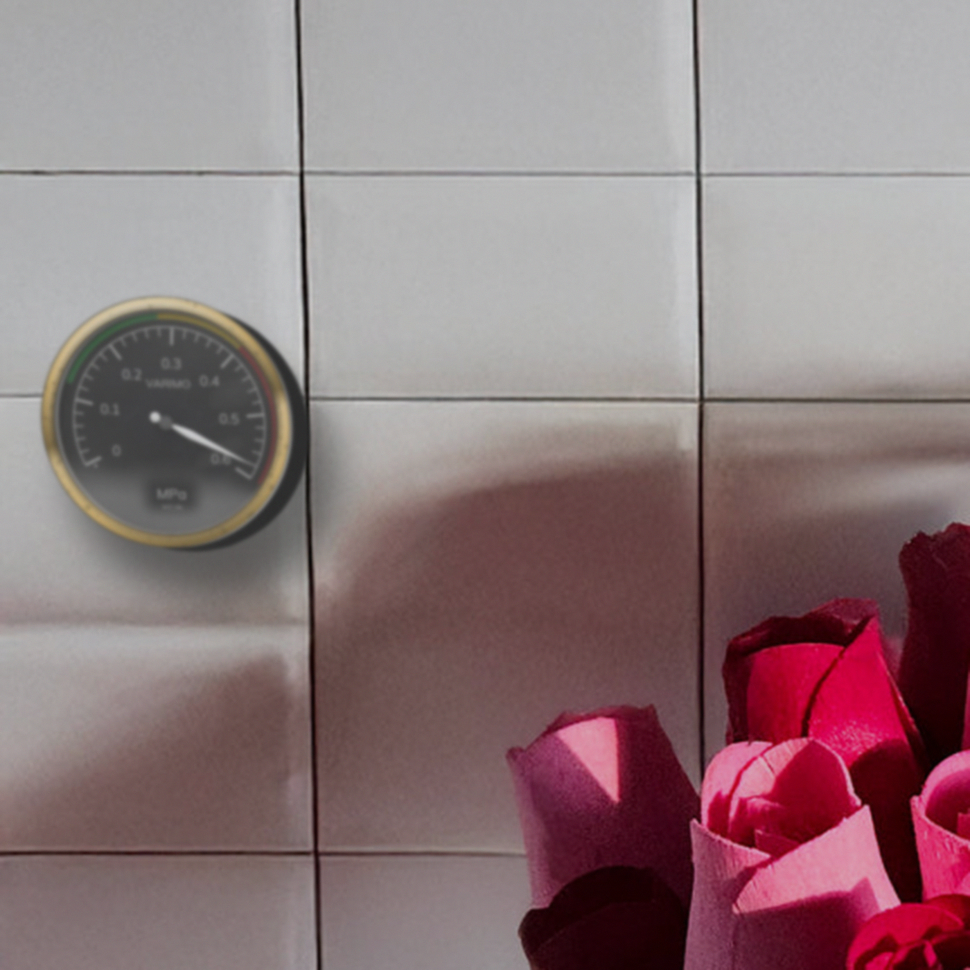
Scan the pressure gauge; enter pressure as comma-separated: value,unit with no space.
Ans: 0.58,MPa
